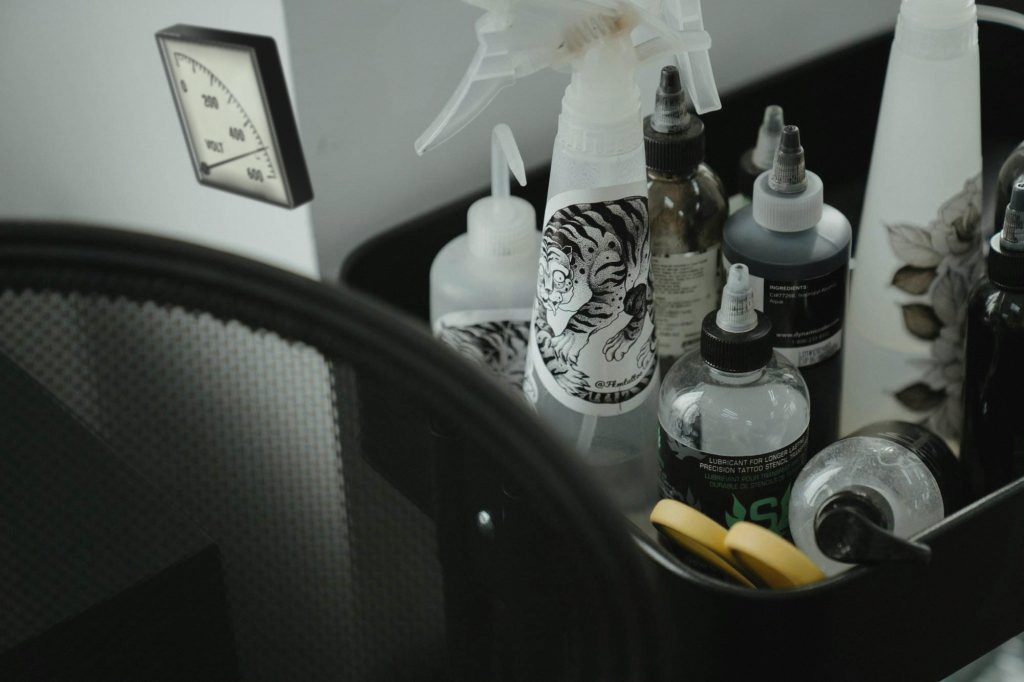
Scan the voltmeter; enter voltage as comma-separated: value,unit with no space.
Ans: 500,V
